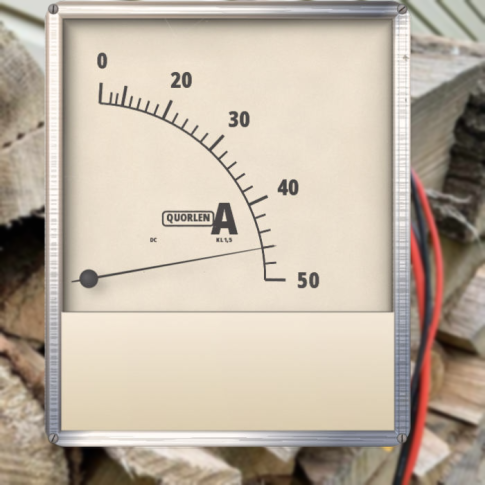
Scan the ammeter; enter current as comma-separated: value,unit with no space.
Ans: 46,A
